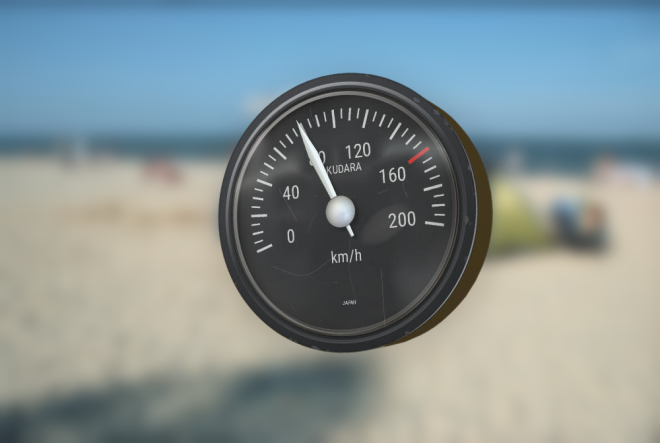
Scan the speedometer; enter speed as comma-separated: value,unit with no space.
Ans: 80,km/h
